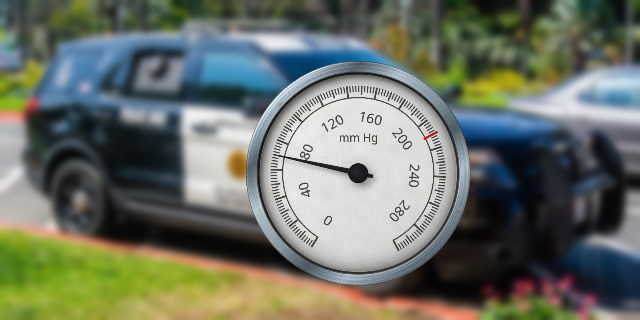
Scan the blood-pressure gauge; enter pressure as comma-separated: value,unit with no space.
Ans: 70,mmHg
